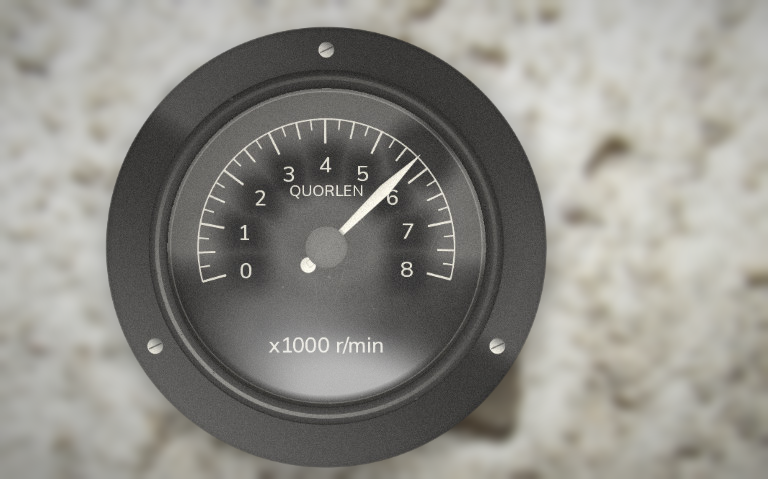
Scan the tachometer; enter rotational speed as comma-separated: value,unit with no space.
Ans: 5750,rpm
